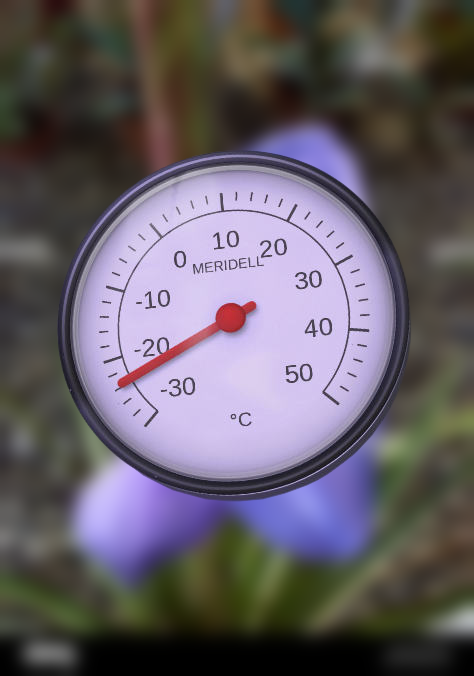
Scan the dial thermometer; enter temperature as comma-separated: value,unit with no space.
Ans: -24,°C
